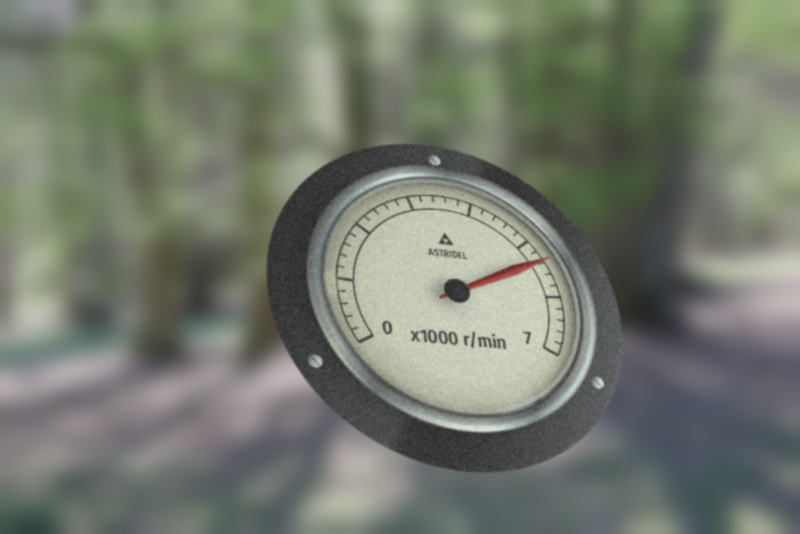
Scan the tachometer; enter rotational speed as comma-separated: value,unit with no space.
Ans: 5400,rpm
